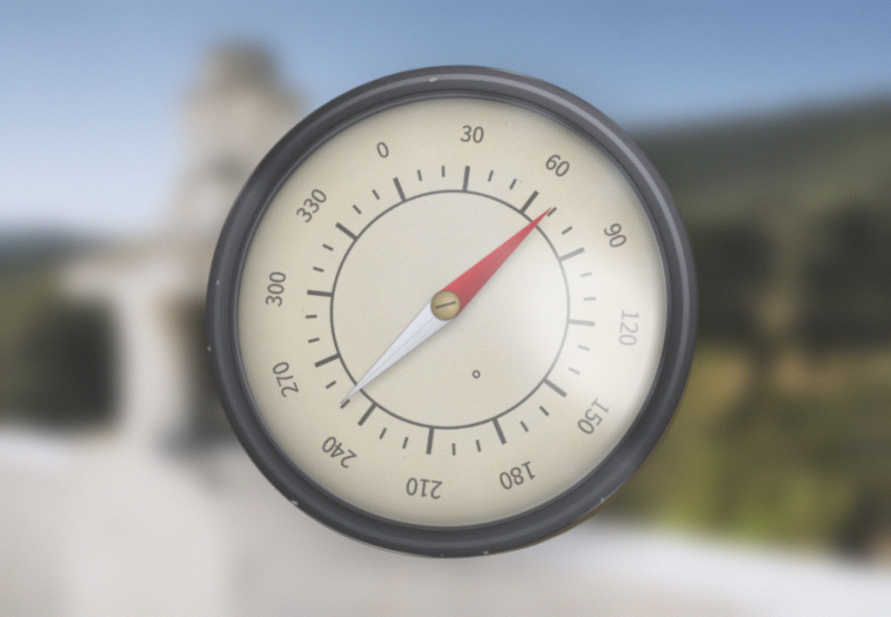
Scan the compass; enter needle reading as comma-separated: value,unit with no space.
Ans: 70,°
